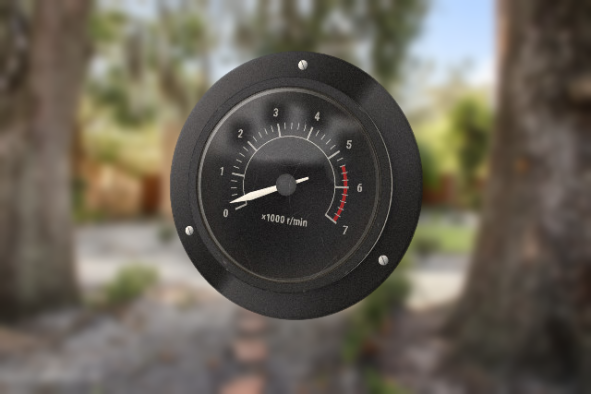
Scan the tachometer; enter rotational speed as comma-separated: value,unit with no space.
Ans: 200,rpm
